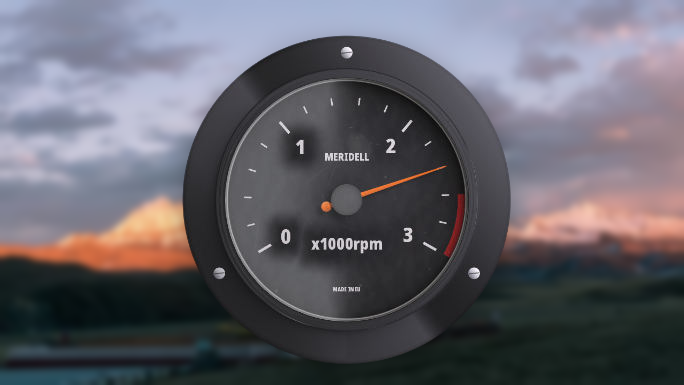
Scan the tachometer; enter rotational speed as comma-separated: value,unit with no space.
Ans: 2400,rpm
